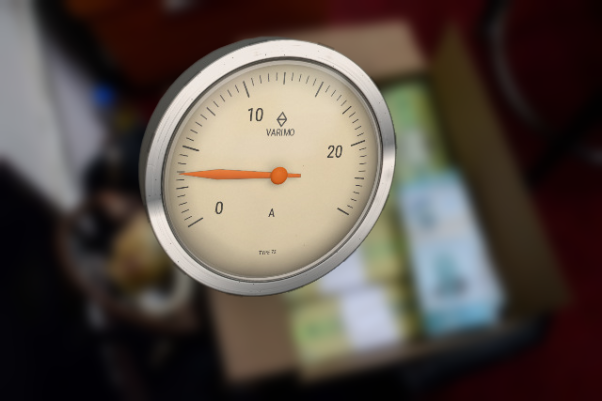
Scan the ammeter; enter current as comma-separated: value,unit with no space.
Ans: 3.5,A
